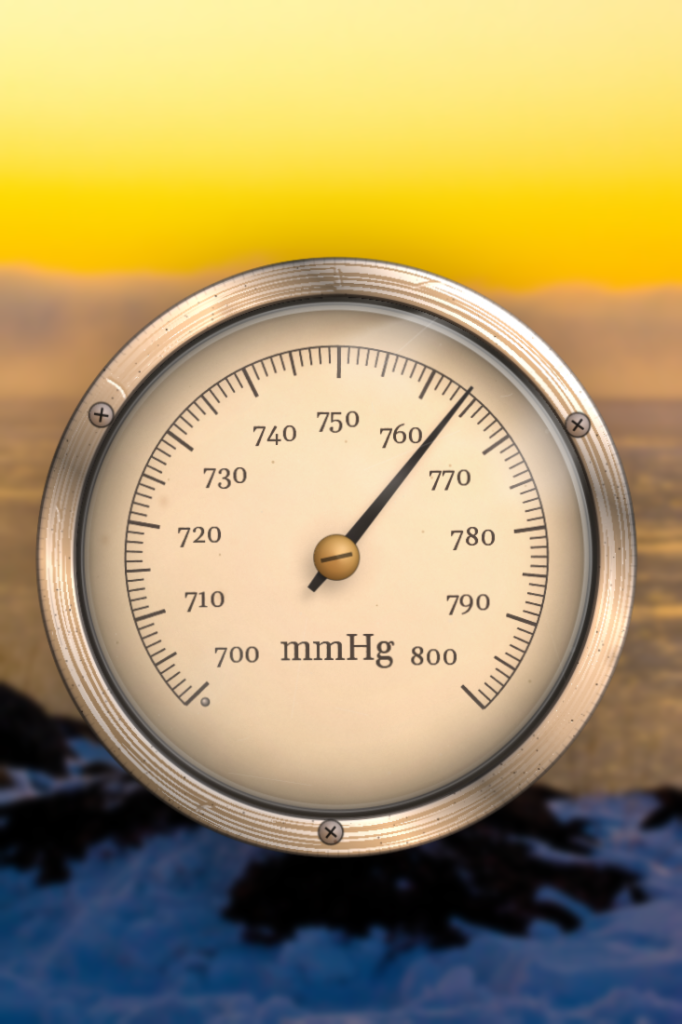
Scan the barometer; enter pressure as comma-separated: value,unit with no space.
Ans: 764,mmHg
